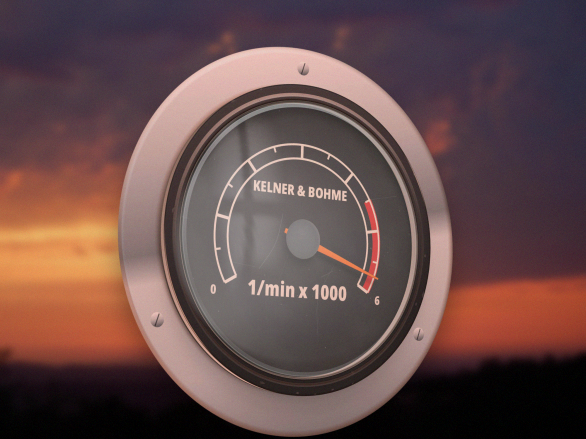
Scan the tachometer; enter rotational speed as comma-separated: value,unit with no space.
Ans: 5750,rpm
